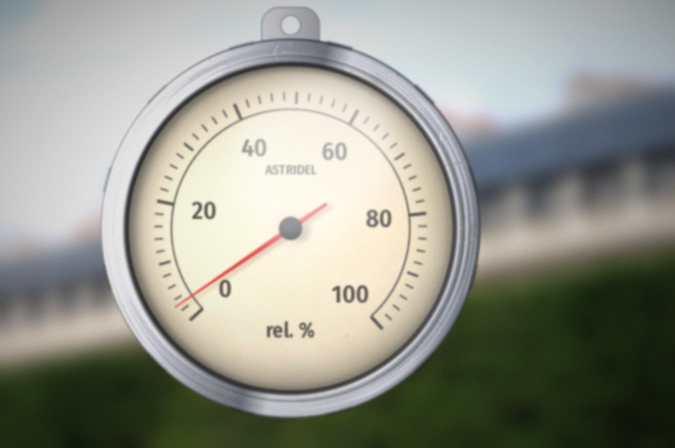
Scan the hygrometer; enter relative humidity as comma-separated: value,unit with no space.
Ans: 3,%
